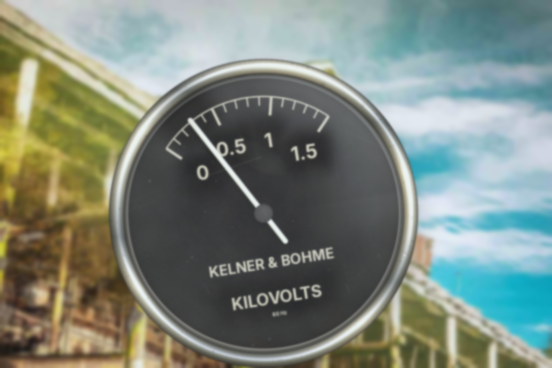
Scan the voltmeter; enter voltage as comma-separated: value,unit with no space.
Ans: 0.3,kV
